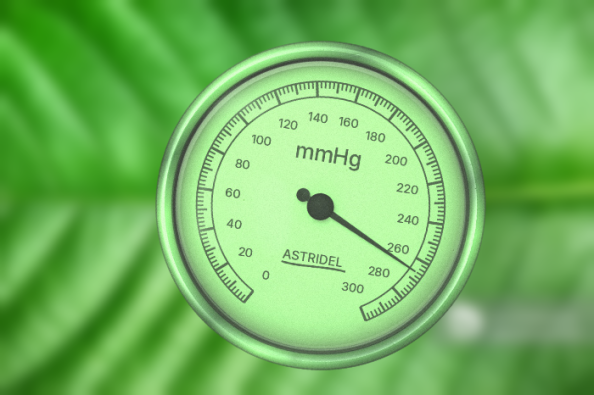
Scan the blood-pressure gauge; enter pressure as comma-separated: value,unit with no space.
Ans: 266,mmHg
